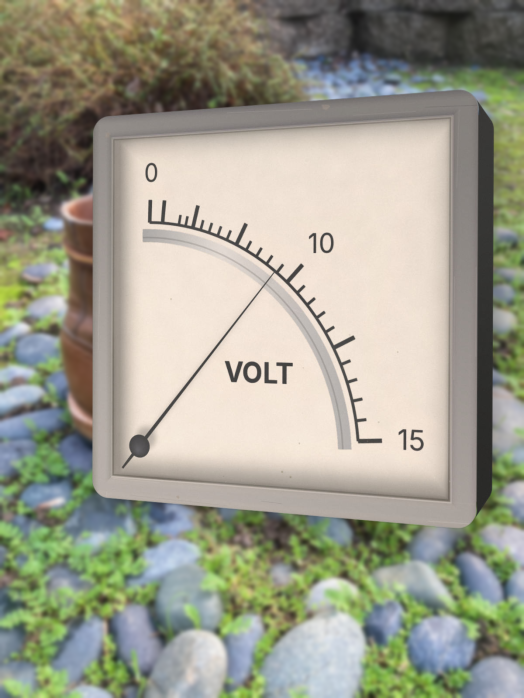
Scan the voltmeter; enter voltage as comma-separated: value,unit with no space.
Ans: 9.5,V
